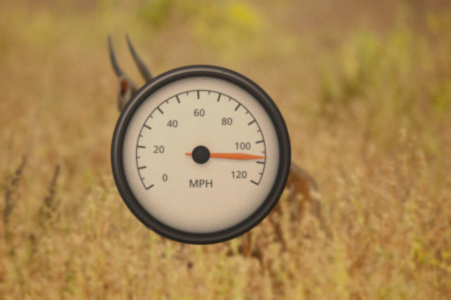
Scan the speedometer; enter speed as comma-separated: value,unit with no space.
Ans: 107.5,mph
